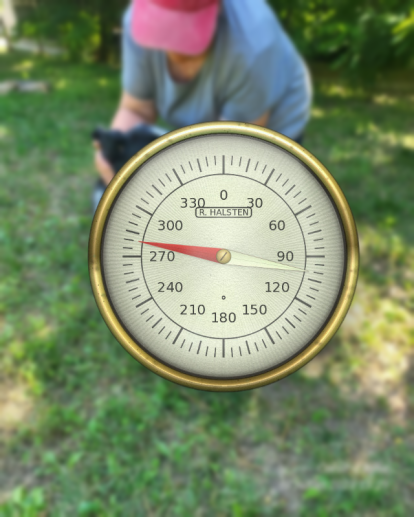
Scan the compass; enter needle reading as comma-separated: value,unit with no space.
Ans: 280,°
